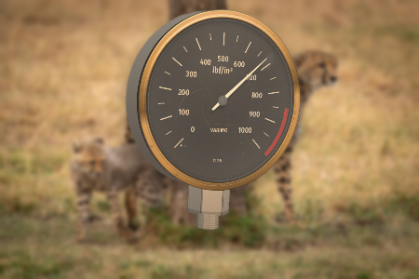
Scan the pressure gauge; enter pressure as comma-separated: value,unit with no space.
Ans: 675,psi
